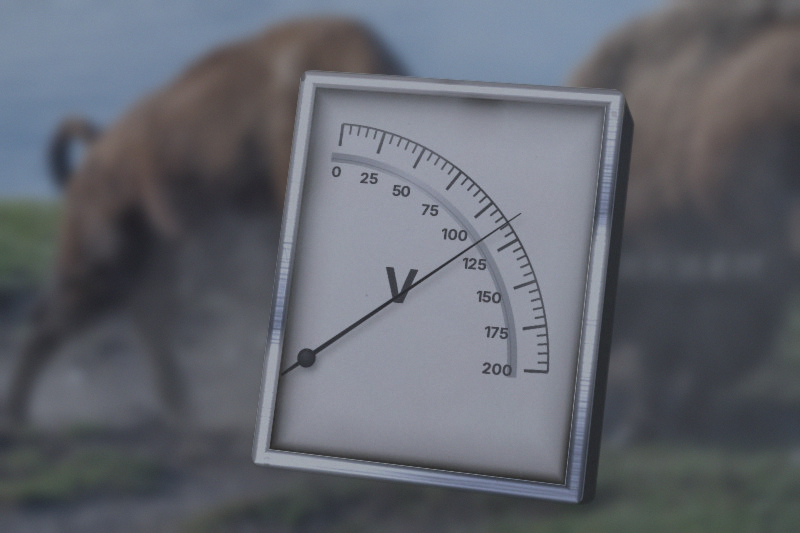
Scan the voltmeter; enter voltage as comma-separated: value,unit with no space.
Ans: 115,V
